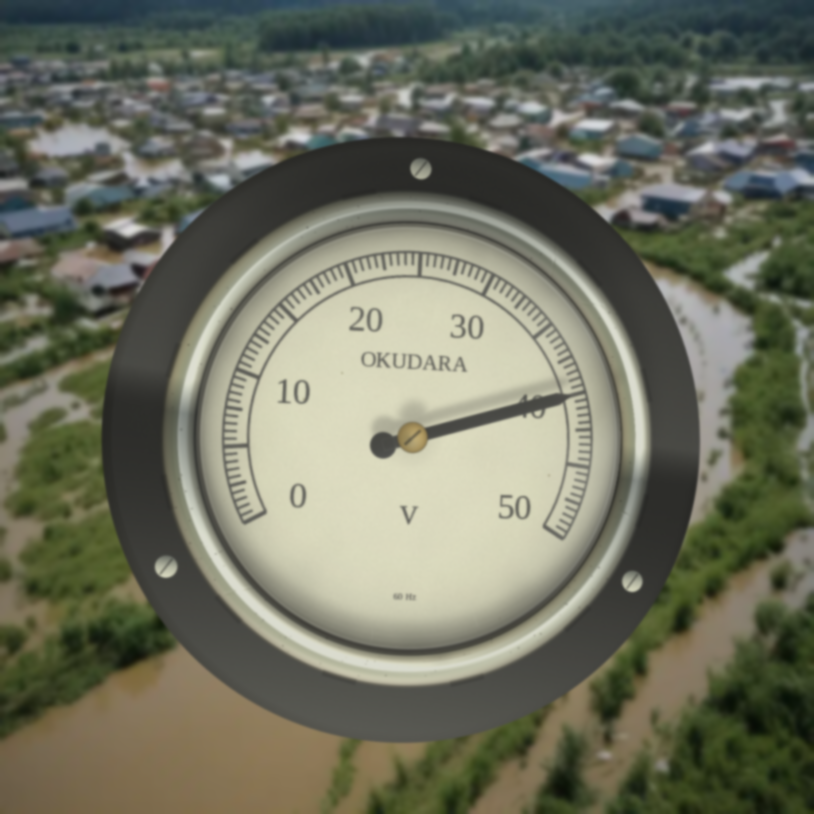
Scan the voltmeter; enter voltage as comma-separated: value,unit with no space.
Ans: 40,V
